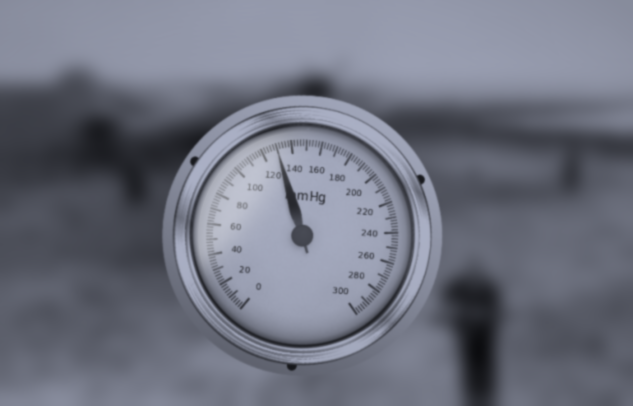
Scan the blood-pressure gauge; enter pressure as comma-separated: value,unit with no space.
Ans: 130,mmHg
